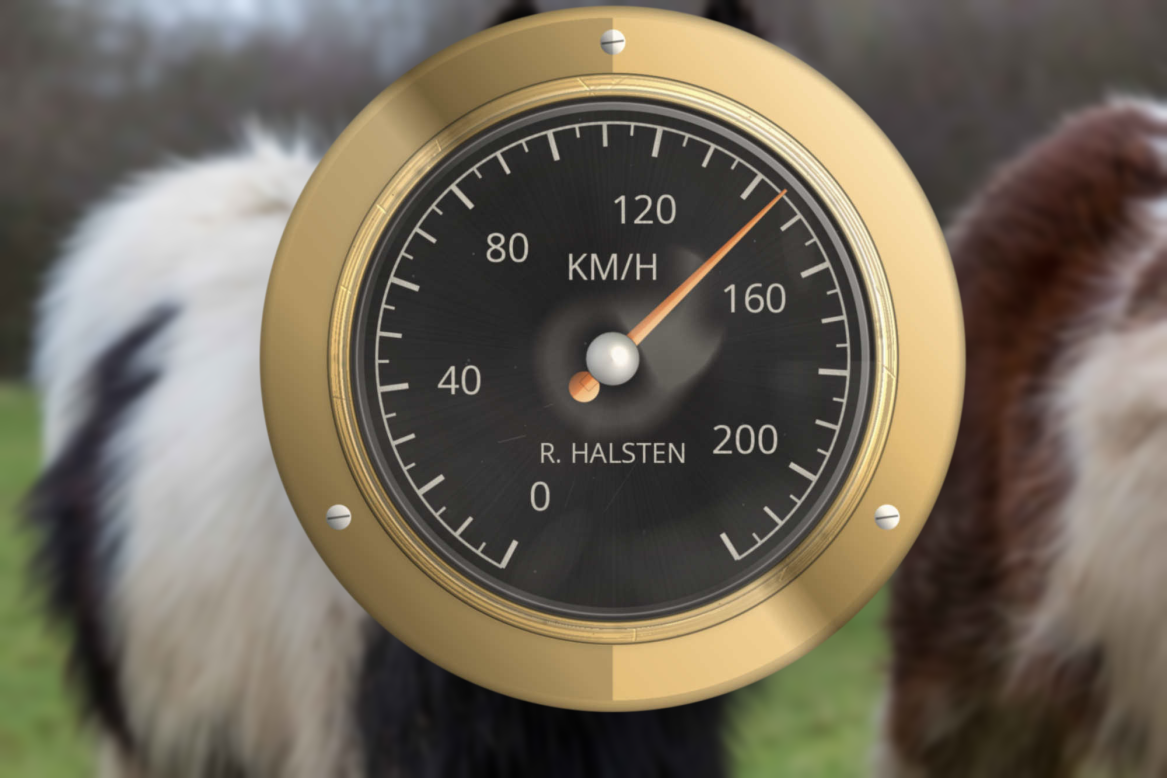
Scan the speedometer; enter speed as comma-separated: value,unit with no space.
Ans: 145,km/h
